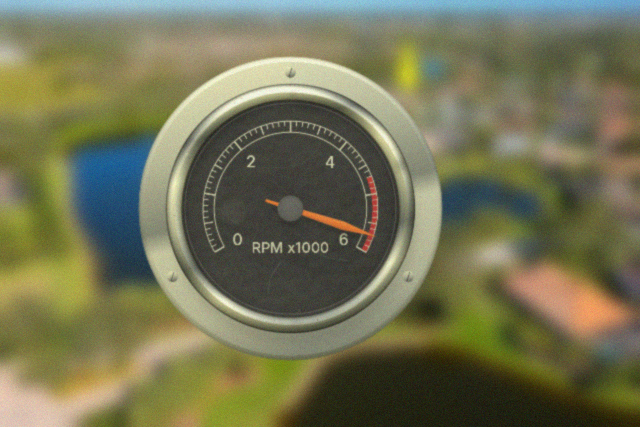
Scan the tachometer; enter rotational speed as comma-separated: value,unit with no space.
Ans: 5700,rpm
